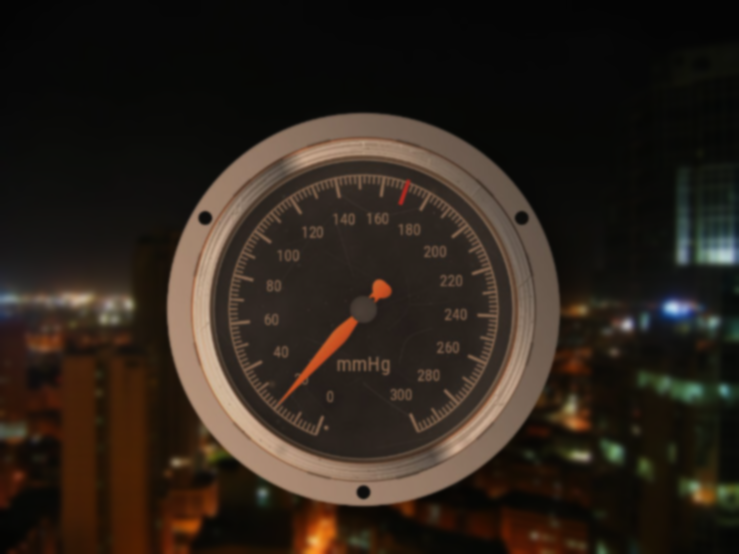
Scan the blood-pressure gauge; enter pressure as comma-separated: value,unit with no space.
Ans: 20,mmHg
